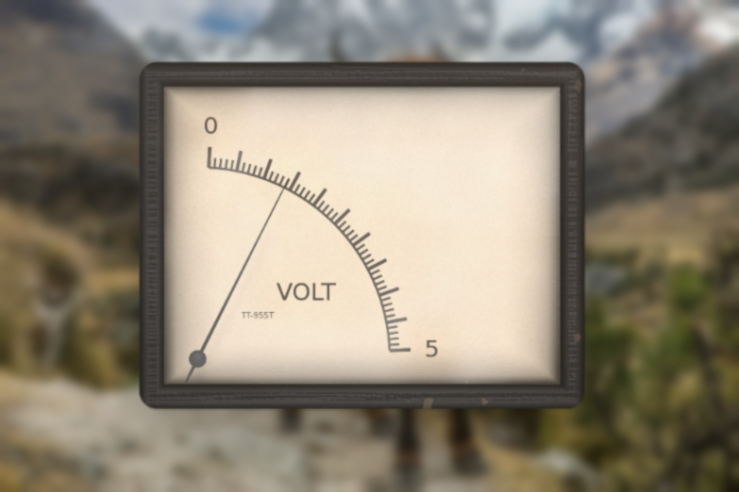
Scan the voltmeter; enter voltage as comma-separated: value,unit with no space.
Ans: 1.4,V
